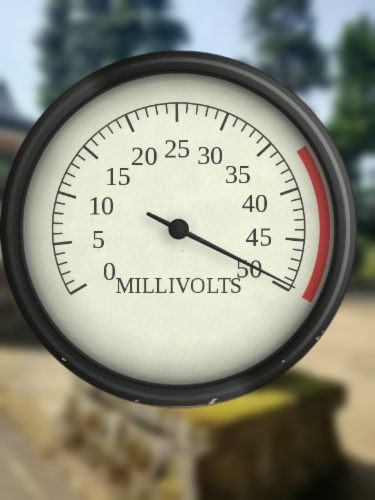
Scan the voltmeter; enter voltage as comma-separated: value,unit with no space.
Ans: 49.5,mV
